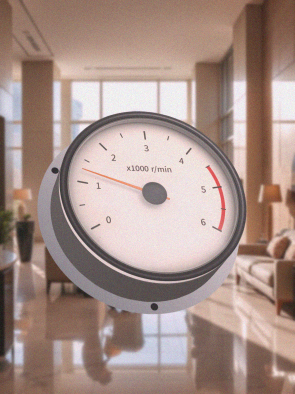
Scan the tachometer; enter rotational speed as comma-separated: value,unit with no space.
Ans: 1250,rpm
